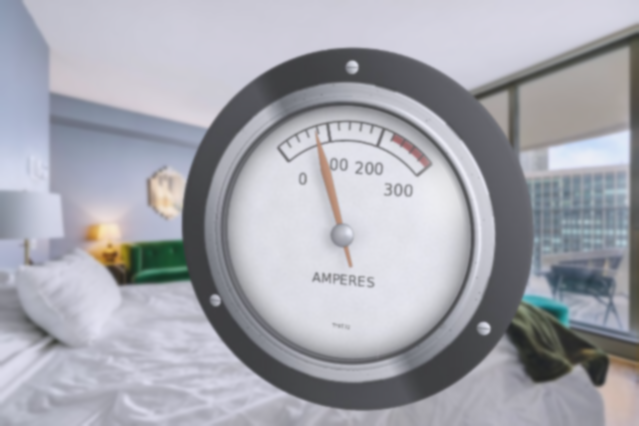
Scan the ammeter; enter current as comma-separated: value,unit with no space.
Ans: 80,A
